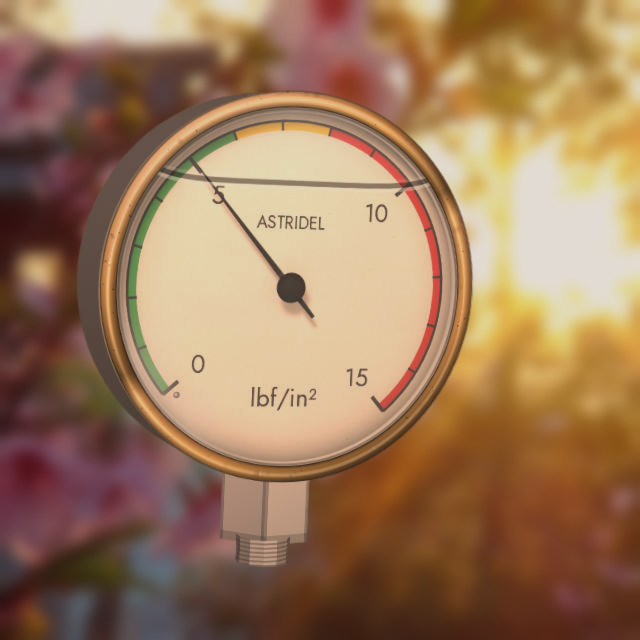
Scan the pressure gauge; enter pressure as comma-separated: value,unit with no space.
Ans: 5,psi
